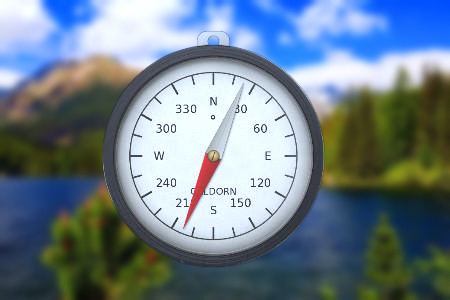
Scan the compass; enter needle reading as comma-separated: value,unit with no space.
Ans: 202.5,°
